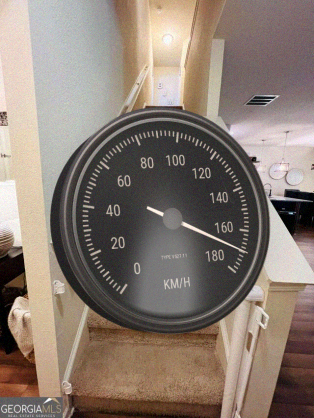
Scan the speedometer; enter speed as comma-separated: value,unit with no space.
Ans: 170,km/h
